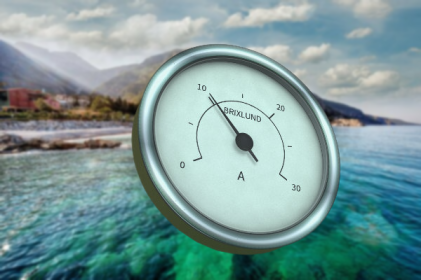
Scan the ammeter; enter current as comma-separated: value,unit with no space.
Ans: 10,A
